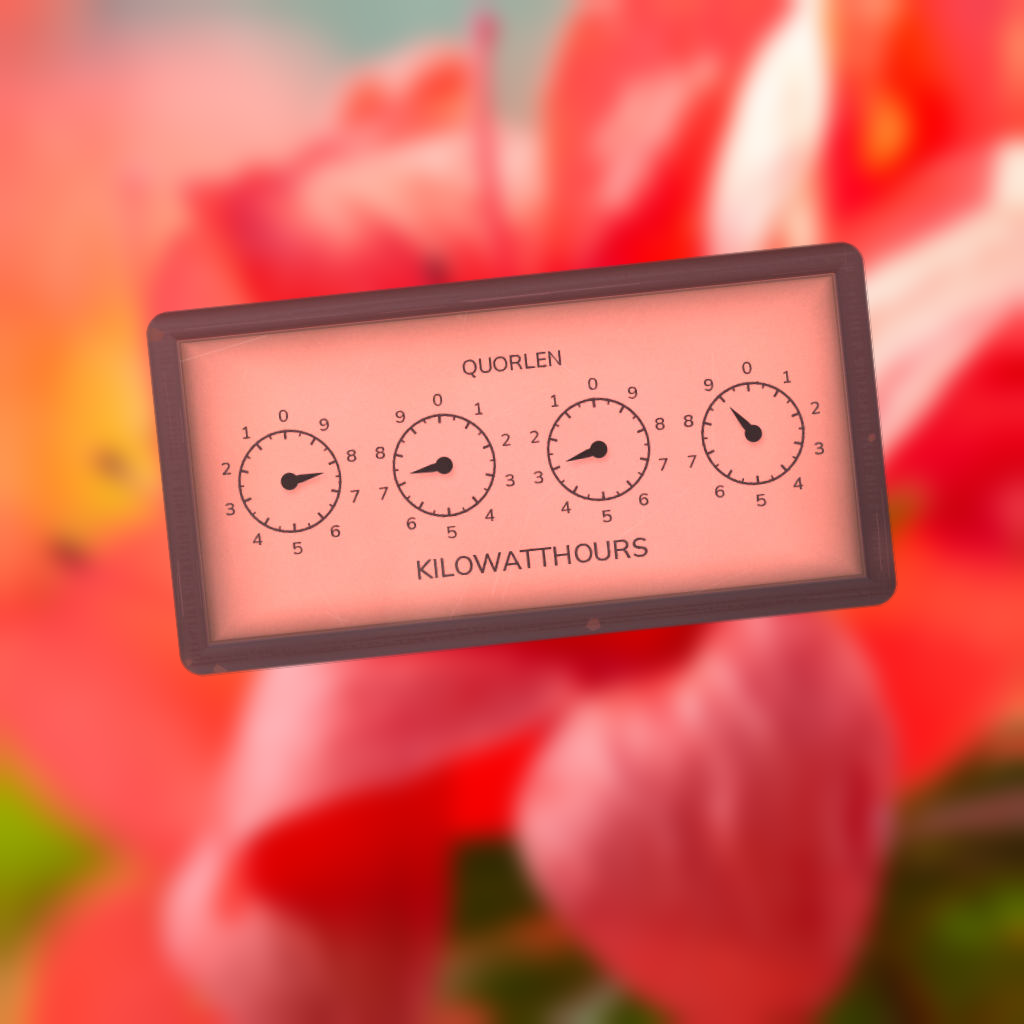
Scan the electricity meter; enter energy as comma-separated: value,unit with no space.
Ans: 7729,kWh
